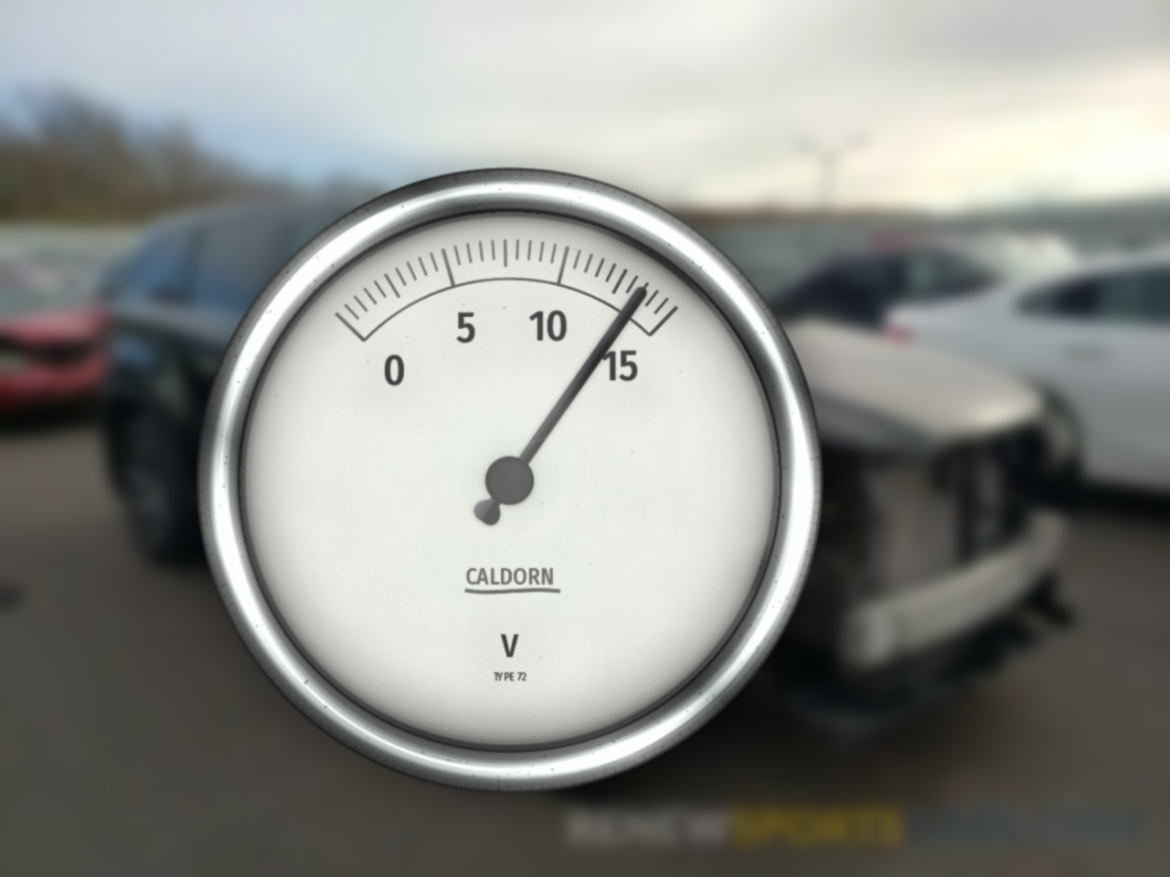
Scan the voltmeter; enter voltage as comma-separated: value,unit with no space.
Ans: 13.5,V
